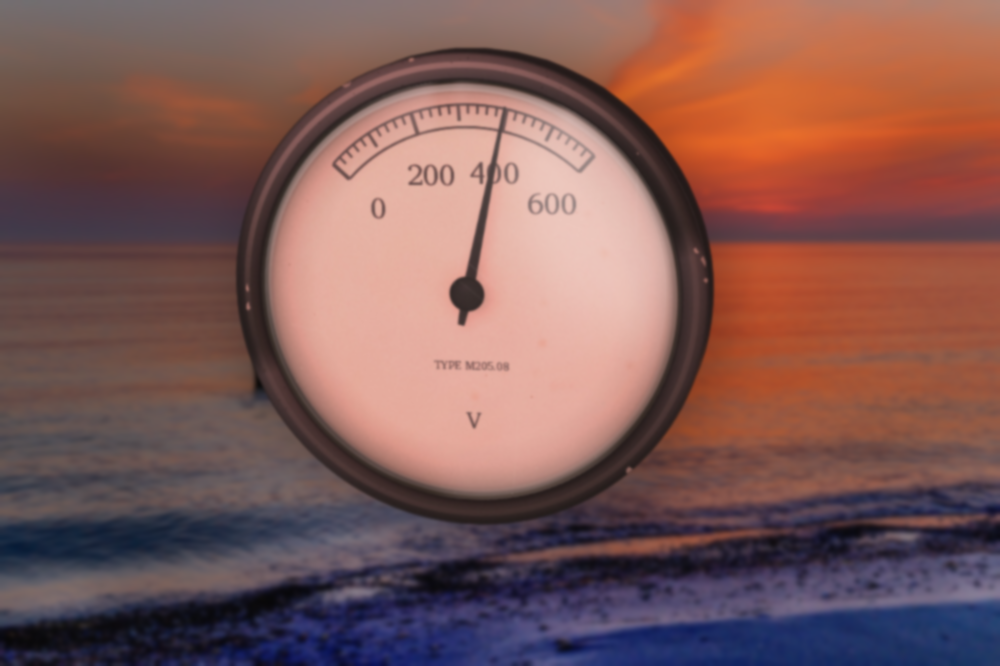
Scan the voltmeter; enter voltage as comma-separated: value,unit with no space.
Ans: 400,V
